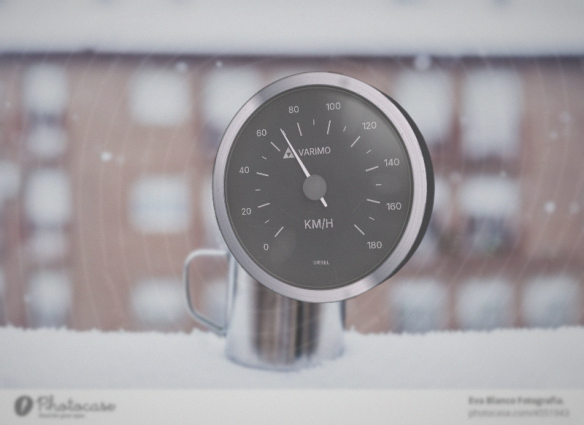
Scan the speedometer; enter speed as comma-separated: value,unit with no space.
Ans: 70,km/h
